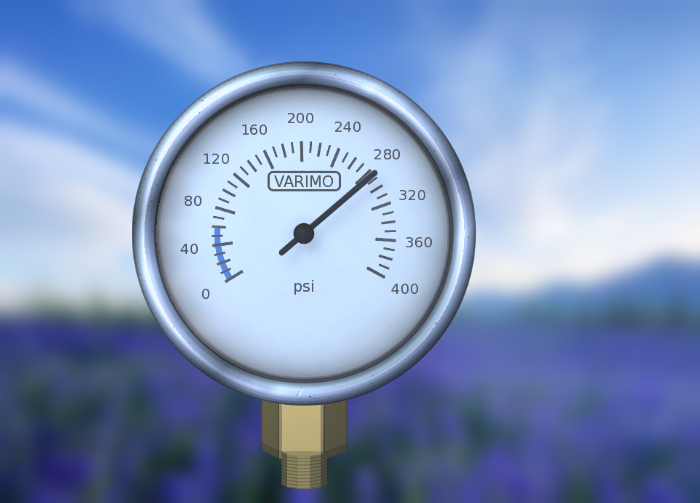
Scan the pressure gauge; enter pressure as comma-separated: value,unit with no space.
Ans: 285,psi
